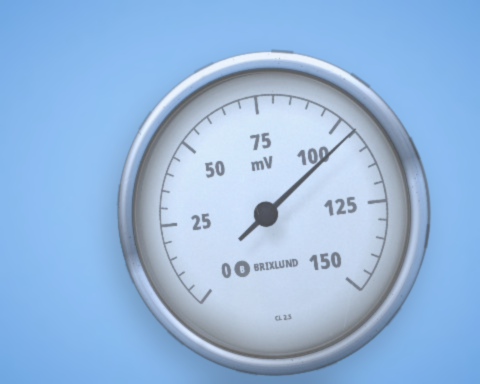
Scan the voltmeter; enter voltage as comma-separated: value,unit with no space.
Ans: 105,mV
